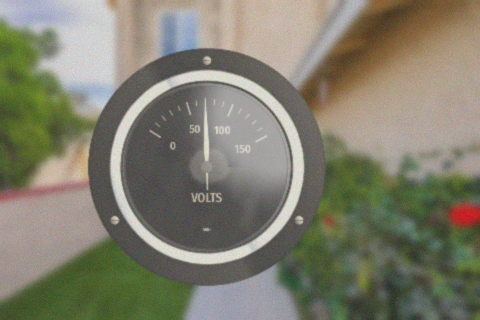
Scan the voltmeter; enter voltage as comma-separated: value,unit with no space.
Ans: 70,V
